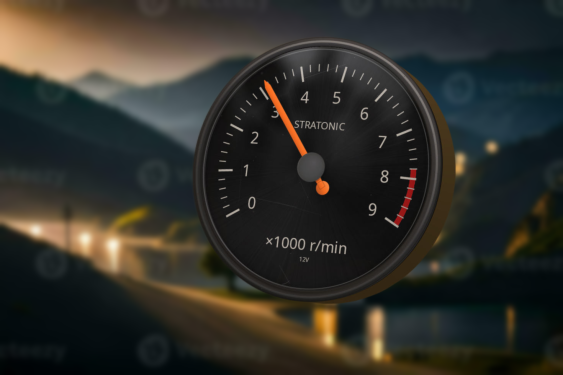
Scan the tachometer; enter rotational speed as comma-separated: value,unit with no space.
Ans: 3200,rpm
